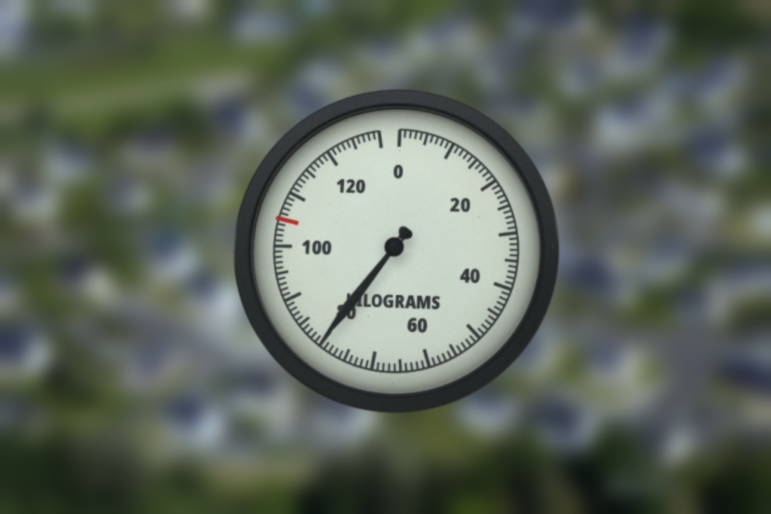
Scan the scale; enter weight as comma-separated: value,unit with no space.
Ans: 80,kg
